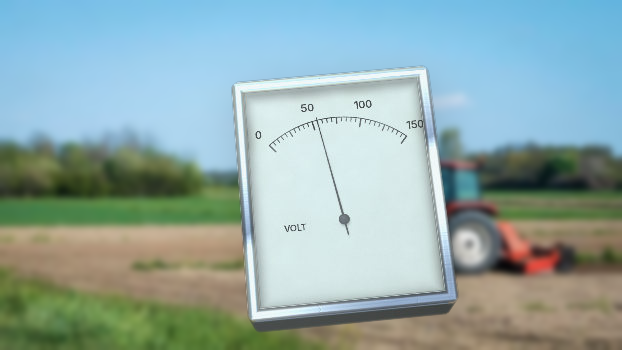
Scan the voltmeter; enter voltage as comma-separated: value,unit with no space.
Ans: 55,V
